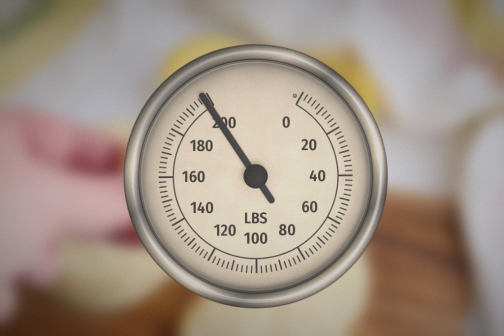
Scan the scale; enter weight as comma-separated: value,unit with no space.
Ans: 198,lb
